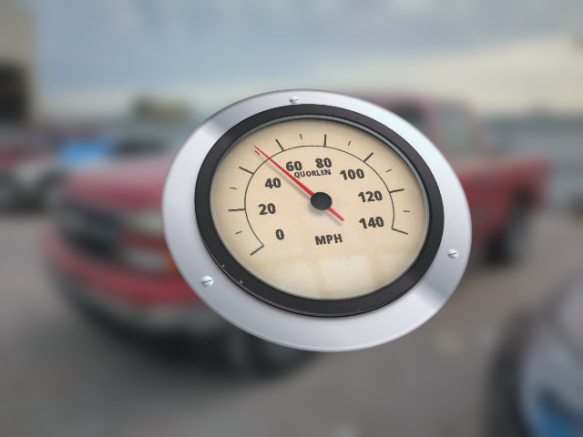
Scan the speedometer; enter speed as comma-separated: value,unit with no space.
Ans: 50,mph
